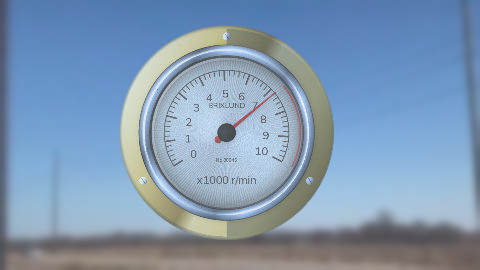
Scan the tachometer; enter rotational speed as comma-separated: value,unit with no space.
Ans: 7200,rpm
